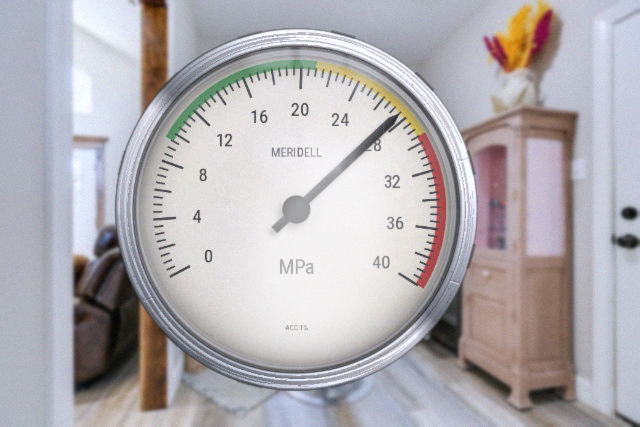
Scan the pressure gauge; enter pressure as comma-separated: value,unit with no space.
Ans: 27.5,MPa
